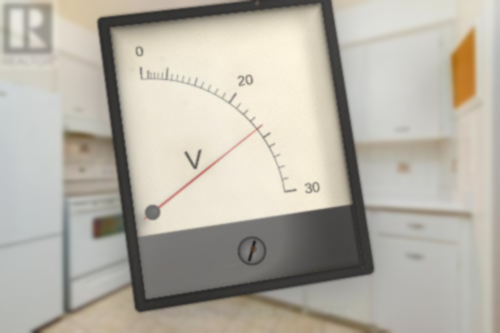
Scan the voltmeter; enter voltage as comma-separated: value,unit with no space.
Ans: 24,V
